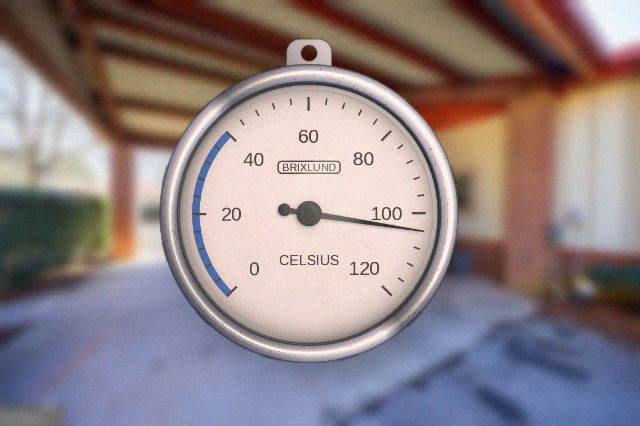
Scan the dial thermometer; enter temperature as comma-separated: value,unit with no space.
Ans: 104,°C
